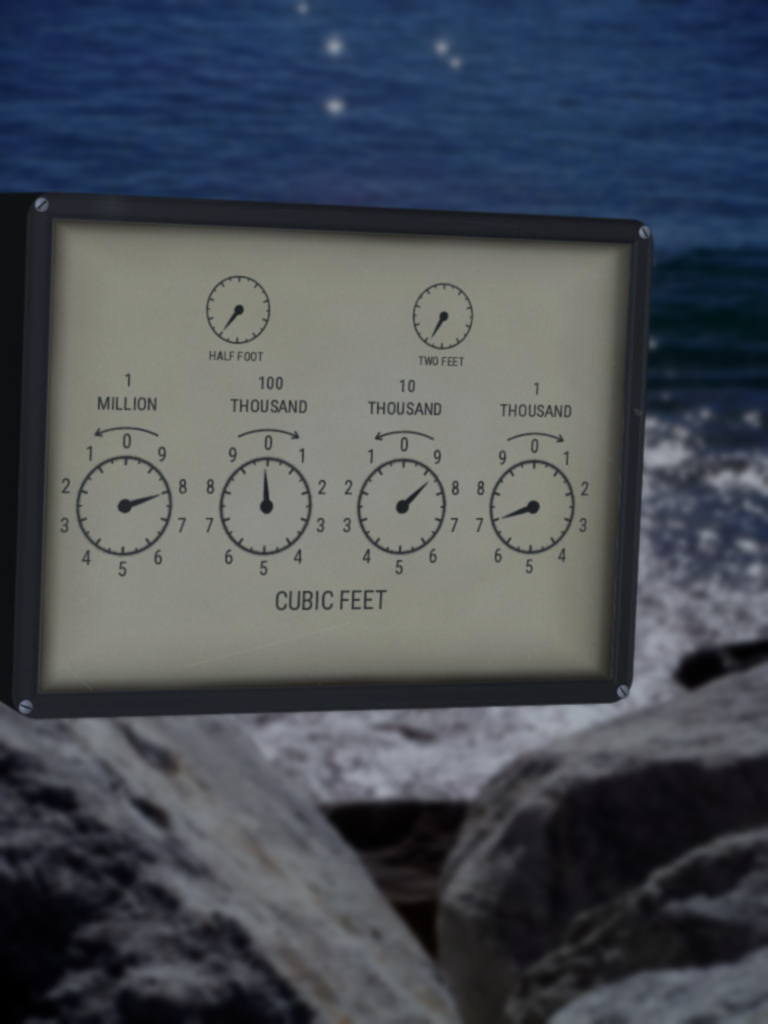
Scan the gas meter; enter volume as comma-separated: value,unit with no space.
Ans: 798700,ft³
